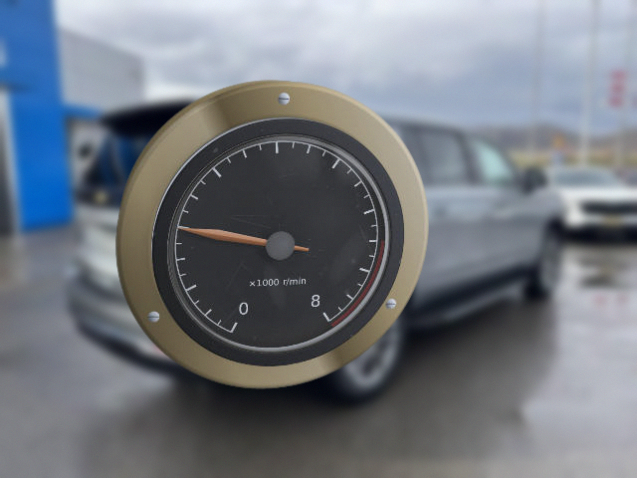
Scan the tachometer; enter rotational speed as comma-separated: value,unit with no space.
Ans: 2000,rpm
